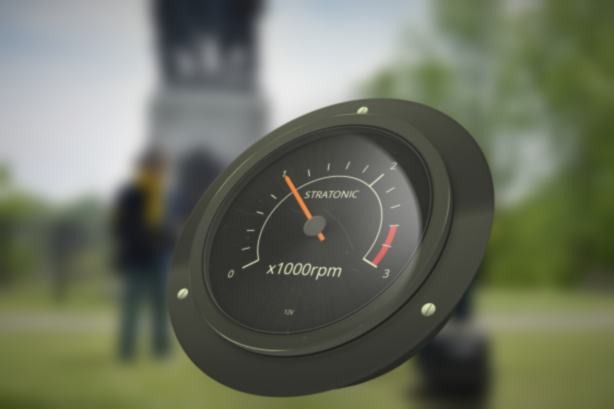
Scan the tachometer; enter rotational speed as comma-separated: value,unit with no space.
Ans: 1000,rpm
